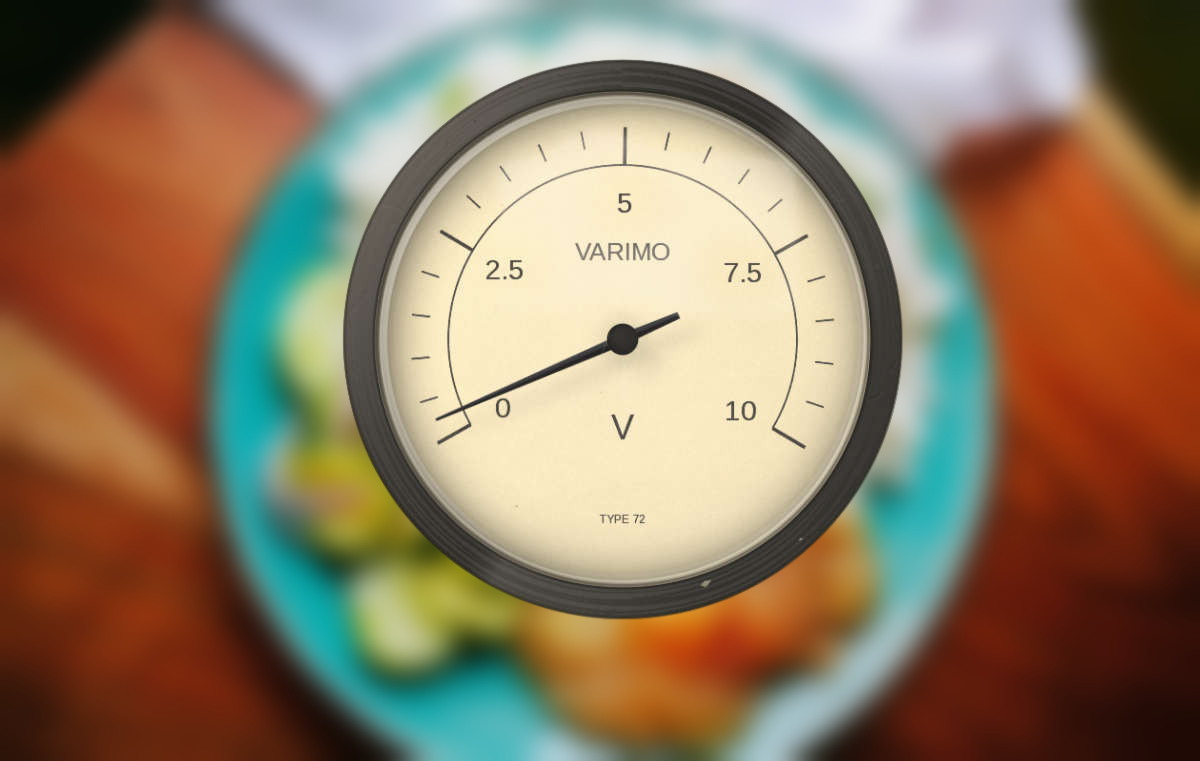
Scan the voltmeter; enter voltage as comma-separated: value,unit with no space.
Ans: 0.25,V
